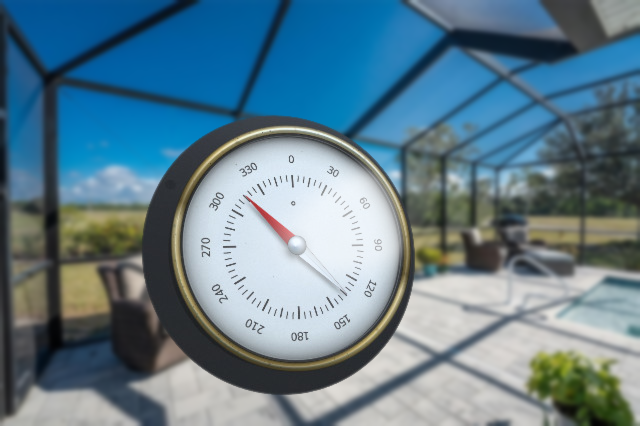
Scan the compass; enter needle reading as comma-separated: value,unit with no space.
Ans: 315,°
